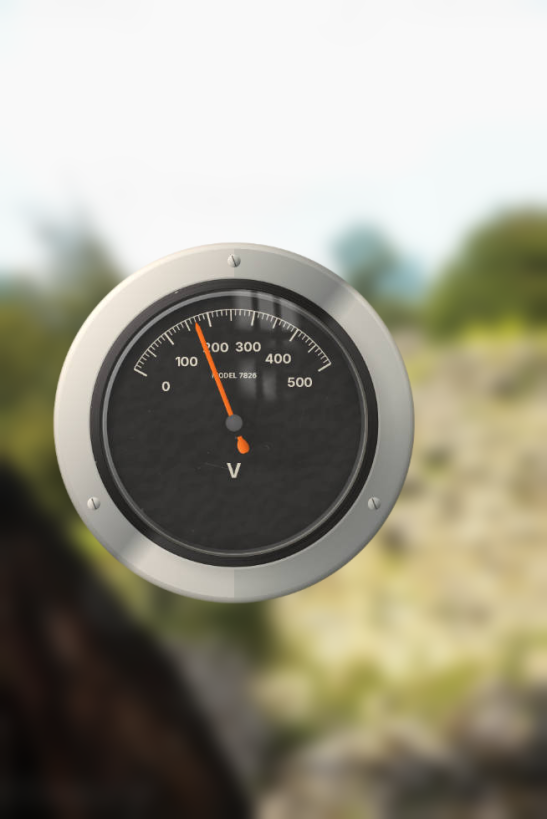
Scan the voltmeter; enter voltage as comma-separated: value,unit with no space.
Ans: 170,V
